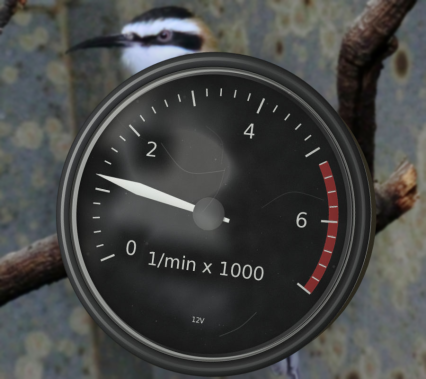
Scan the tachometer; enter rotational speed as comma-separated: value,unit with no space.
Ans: 1200,rpm
